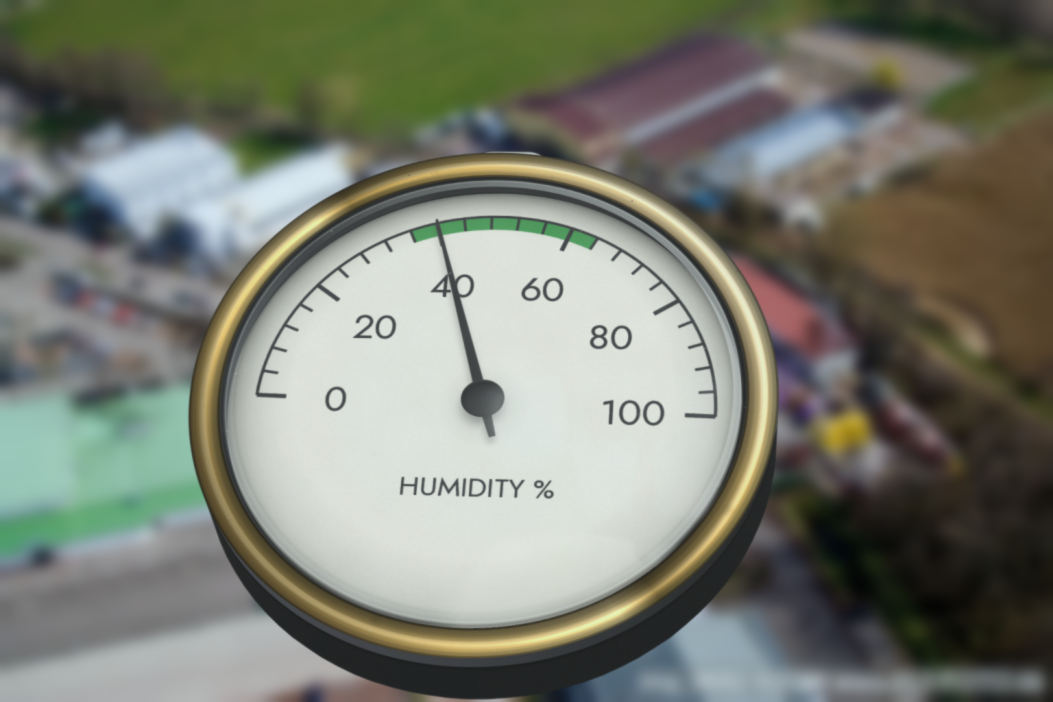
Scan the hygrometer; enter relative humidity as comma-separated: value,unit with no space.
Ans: 40,%
